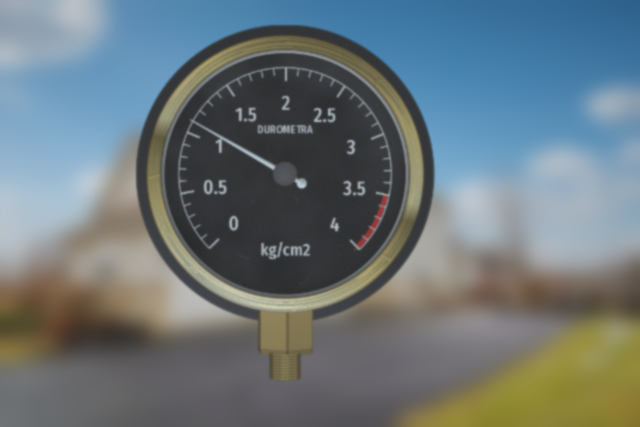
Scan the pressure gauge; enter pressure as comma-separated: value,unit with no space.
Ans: 1.1,kg/cm²
